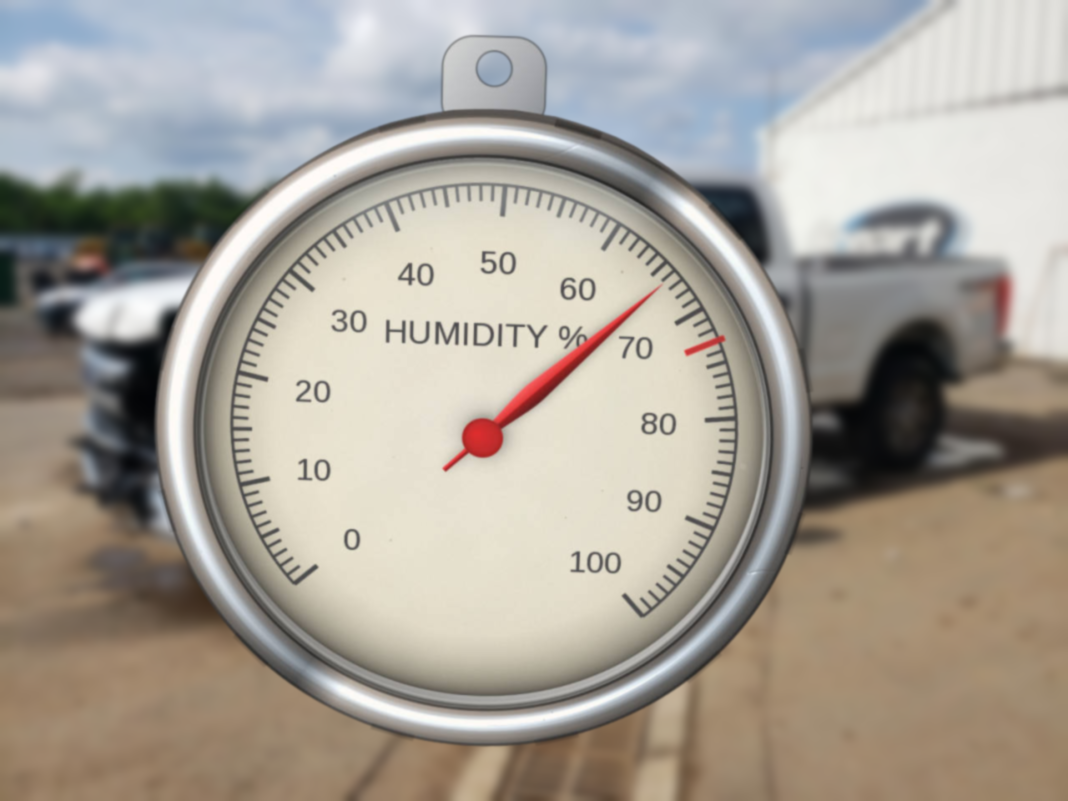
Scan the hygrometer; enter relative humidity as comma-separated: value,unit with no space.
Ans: 66,%
